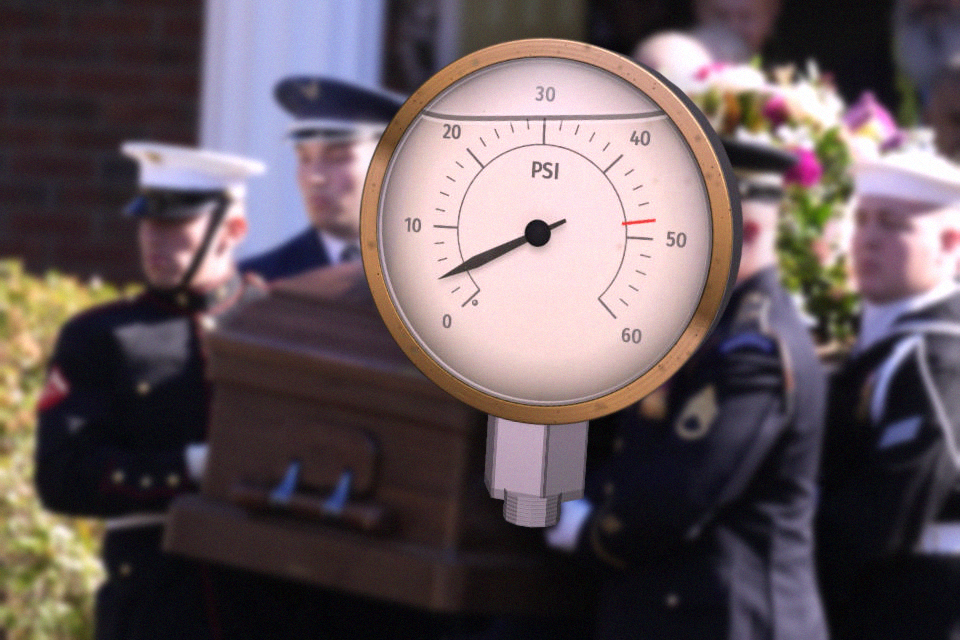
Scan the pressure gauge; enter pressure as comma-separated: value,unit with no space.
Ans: 4,psi
